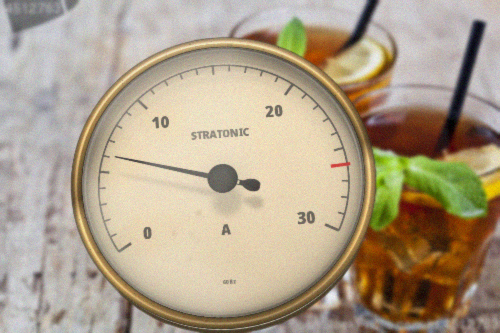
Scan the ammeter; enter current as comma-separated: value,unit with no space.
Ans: 6,A
